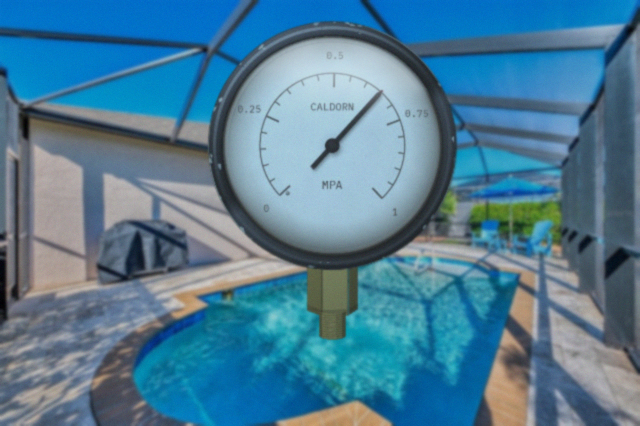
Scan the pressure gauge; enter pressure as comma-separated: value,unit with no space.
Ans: 0.65,MPa
